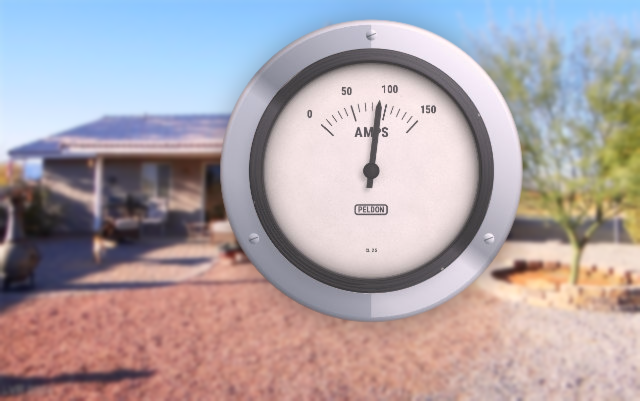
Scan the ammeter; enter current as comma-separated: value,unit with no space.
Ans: 90,A
